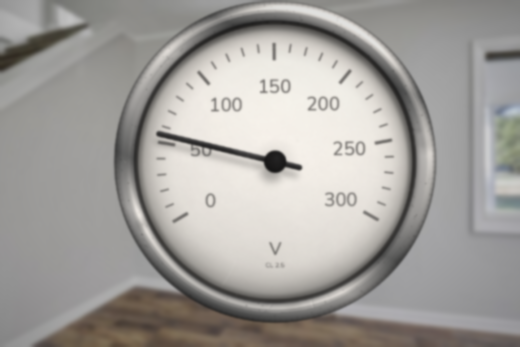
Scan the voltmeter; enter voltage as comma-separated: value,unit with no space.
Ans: 55,V
